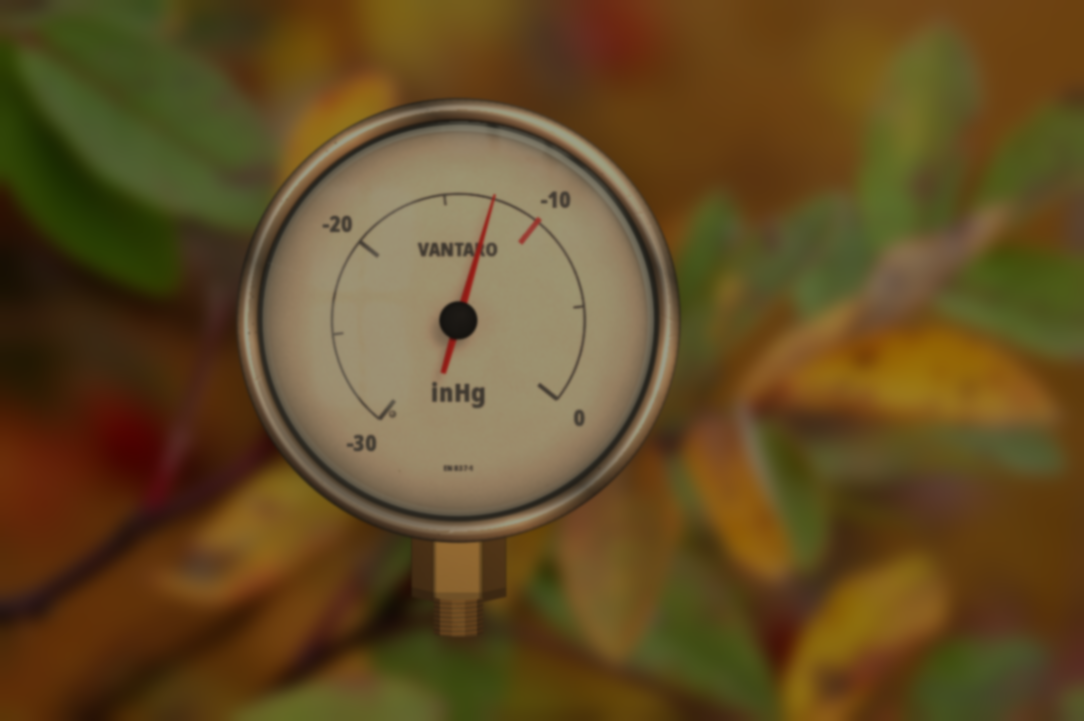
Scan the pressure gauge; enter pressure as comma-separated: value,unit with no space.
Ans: -12.5,inHg
